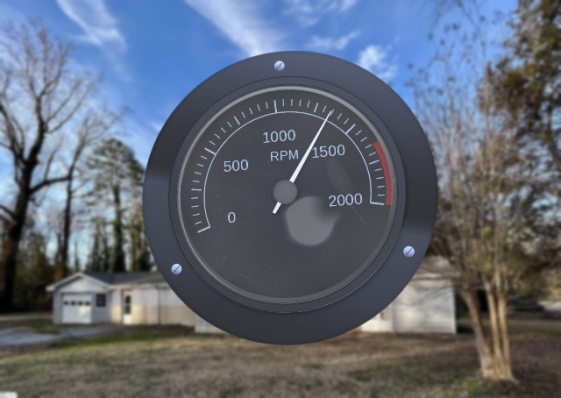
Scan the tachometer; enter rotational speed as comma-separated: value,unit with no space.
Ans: 1350,rpm
